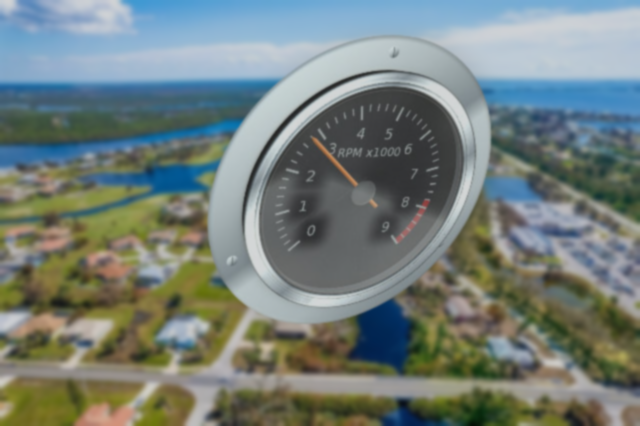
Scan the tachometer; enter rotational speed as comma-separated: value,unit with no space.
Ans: 2800,rpm
